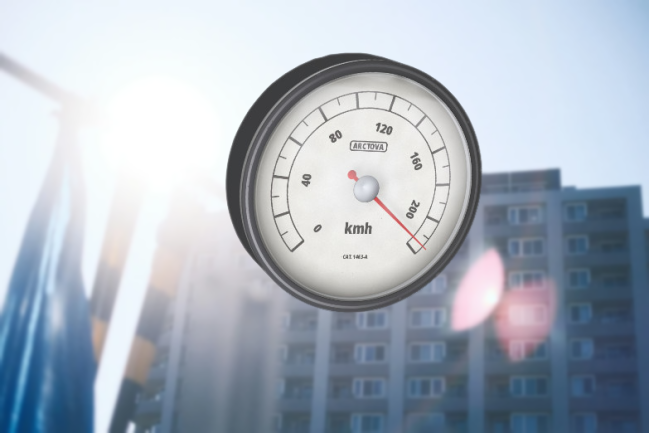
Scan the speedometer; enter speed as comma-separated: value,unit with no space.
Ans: 215,km/h
